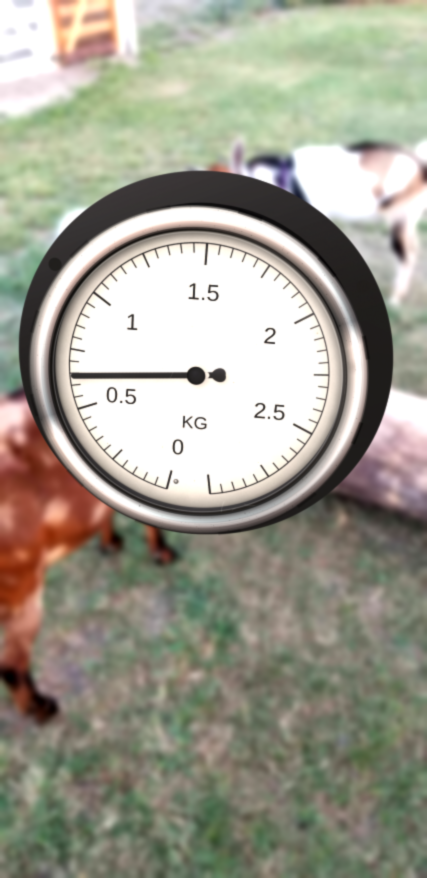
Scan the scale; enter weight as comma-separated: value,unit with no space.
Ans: 0.65,kg
